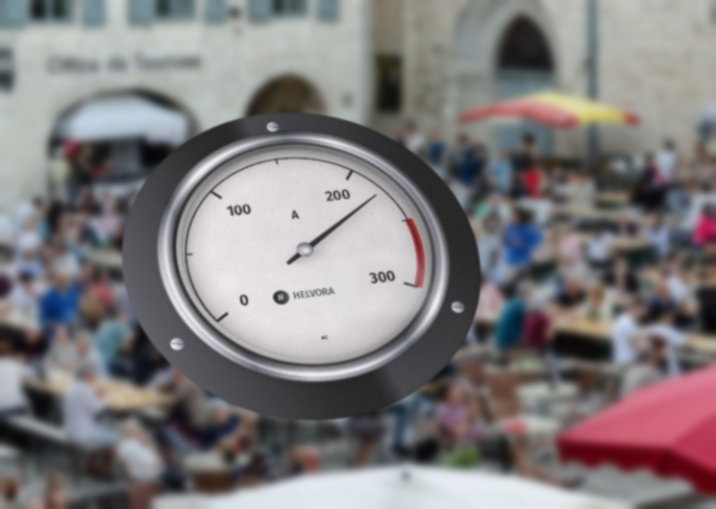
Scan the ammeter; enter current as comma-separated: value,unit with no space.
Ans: 225,A
